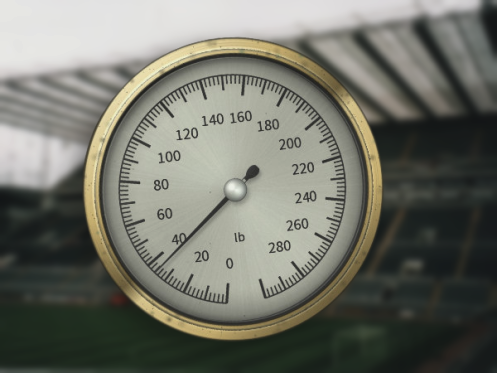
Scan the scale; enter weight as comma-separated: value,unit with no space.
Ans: 36,lb
